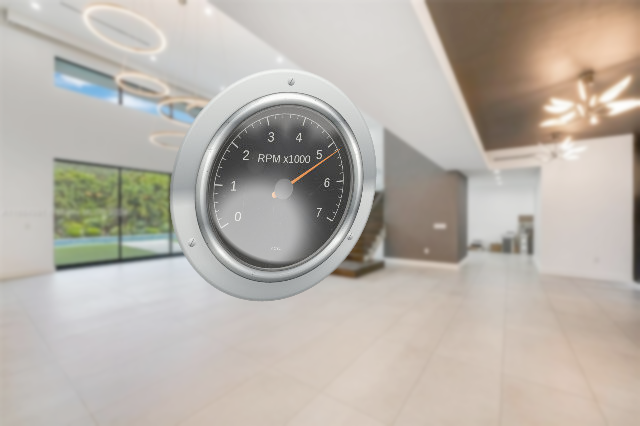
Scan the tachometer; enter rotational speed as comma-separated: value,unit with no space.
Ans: 5200,rpm
